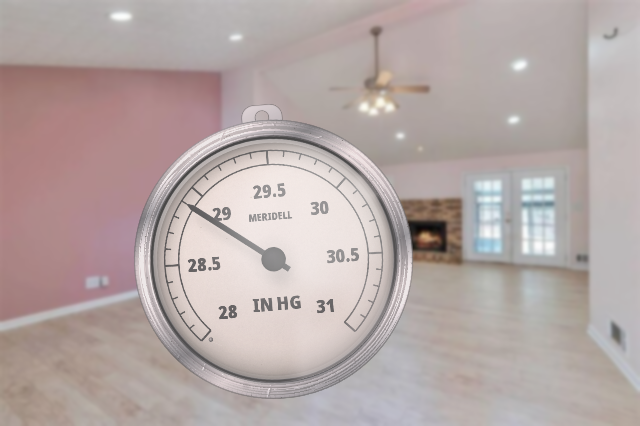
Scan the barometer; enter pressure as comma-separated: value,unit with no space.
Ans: 28.9,inHg
